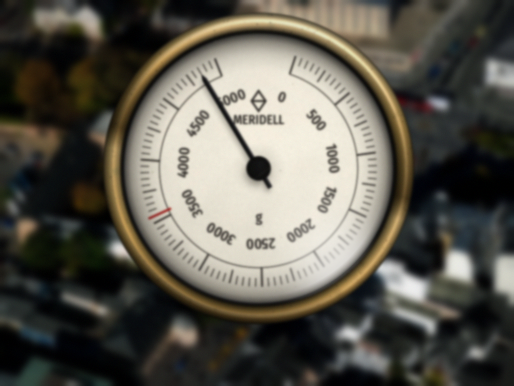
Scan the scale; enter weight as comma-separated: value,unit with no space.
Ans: 4850,g
